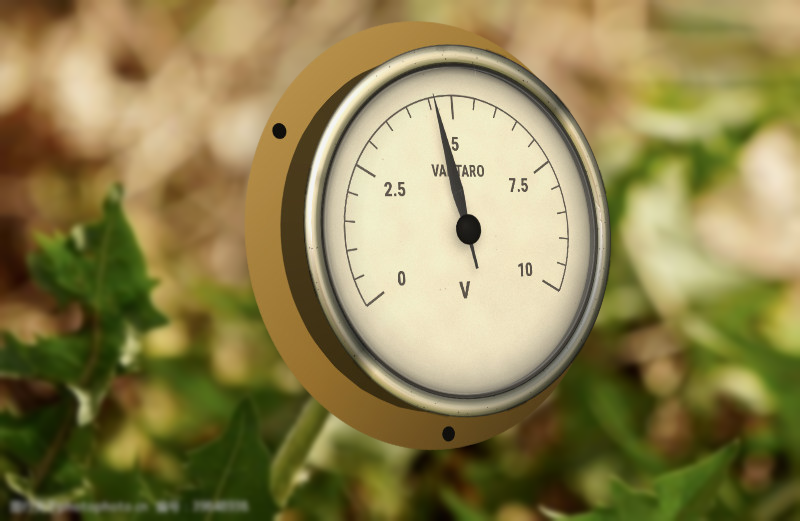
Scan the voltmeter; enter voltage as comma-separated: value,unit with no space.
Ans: 4.5,V
